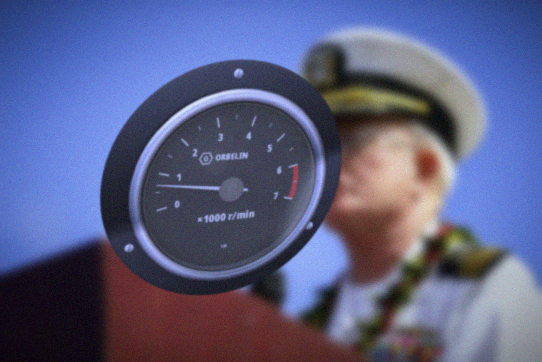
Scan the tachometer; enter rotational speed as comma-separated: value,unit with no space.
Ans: 750,rpm
